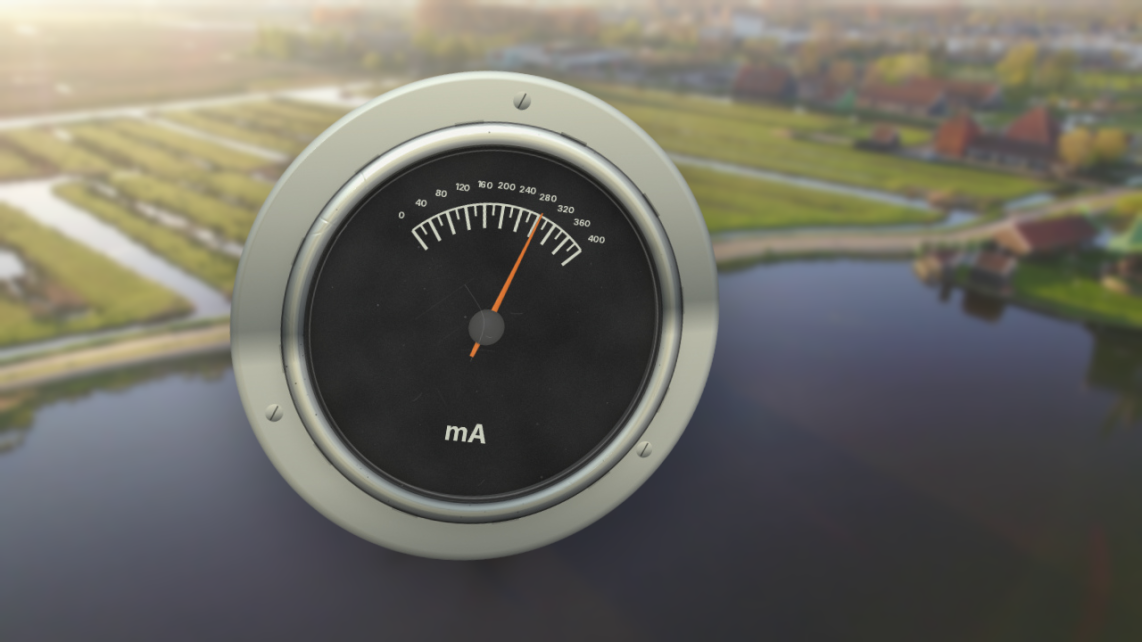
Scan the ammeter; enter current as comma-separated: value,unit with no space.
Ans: 280,mA
